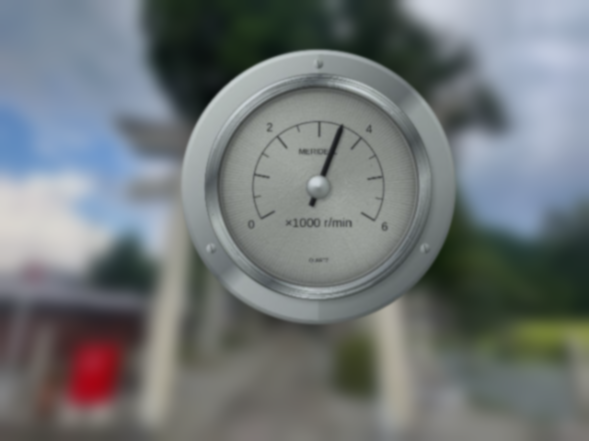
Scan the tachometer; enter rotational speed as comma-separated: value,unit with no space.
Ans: 3500,rpm
